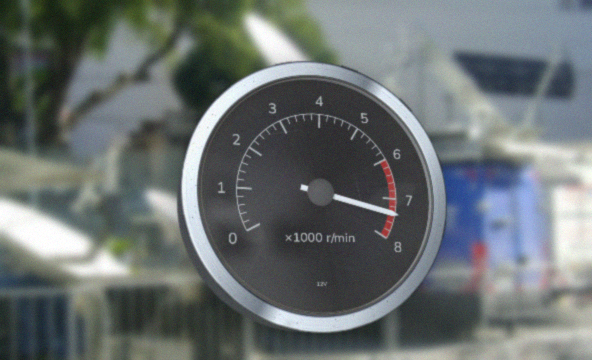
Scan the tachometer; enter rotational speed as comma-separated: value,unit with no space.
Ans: 7400,rpm
